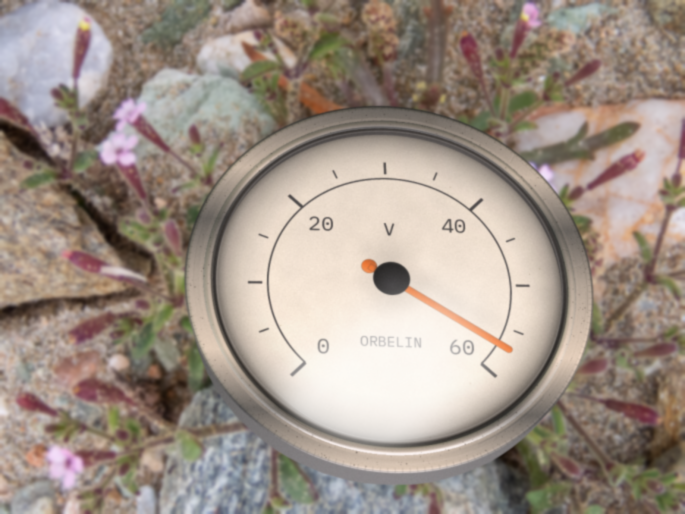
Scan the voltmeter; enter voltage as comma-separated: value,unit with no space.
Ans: 57.5,V
